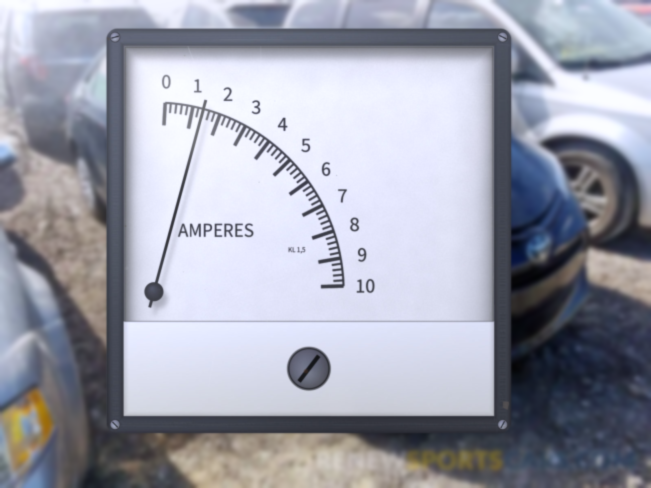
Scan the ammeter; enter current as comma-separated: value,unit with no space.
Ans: 1.4,A
